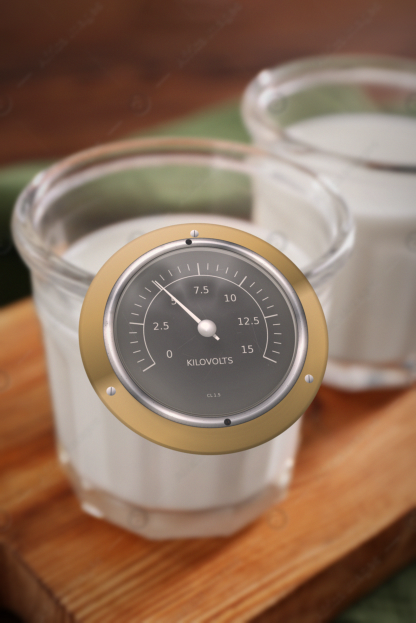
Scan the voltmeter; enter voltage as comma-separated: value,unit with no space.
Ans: 5,kV
